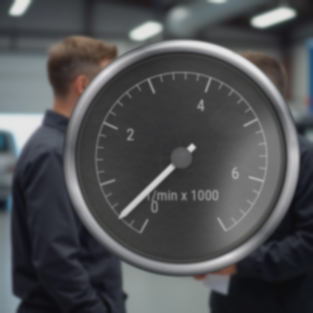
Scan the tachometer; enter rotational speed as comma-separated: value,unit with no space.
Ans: 400,rpm
